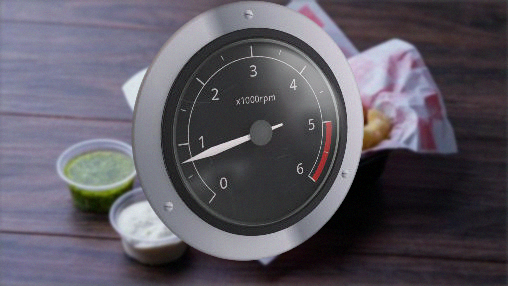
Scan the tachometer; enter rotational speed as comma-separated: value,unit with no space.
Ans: 750,rpm
